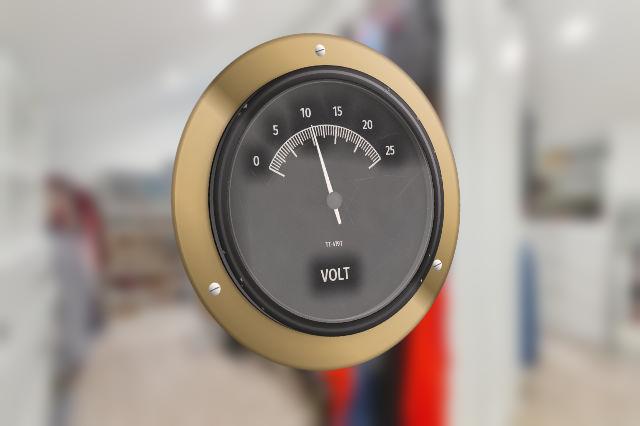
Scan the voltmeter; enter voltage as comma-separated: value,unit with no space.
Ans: 10,V
